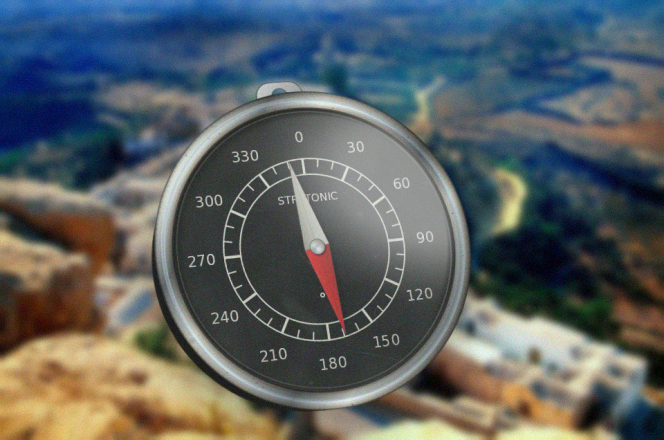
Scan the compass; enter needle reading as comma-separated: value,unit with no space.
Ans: 170,°
